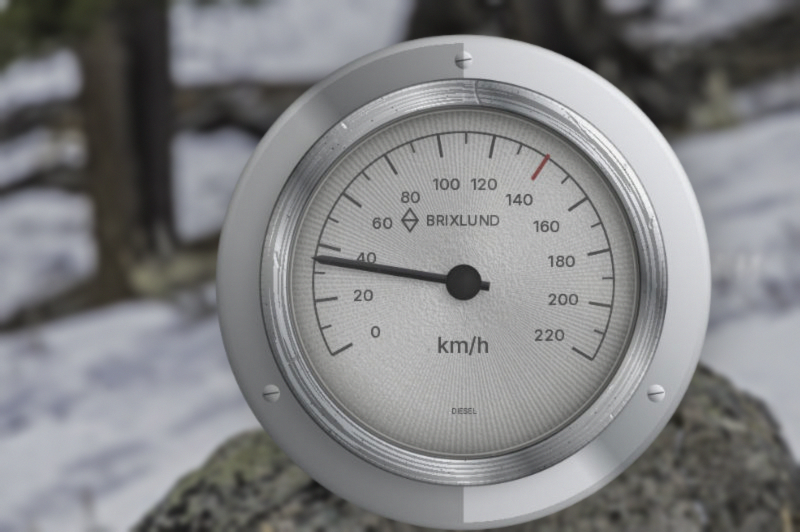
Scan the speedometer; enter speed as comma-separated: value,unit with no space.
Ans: 35,km/h
